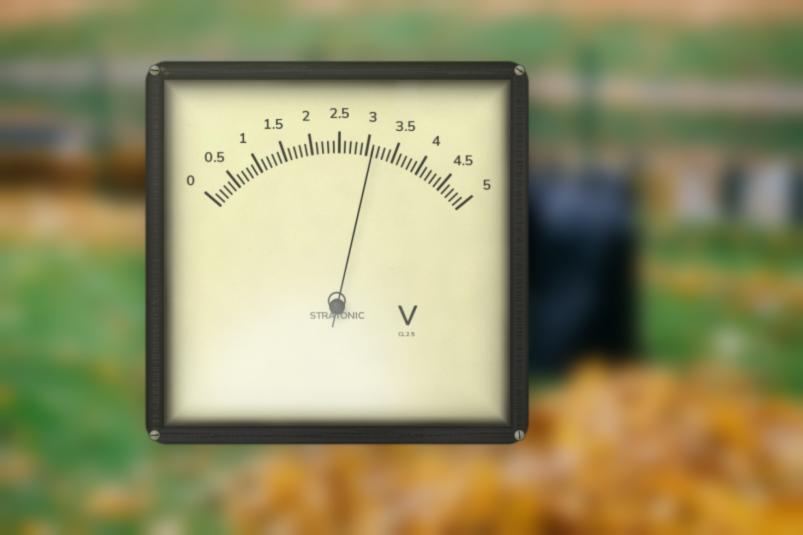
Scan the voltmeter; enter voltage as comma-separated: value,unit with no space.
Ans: 3.1,V
